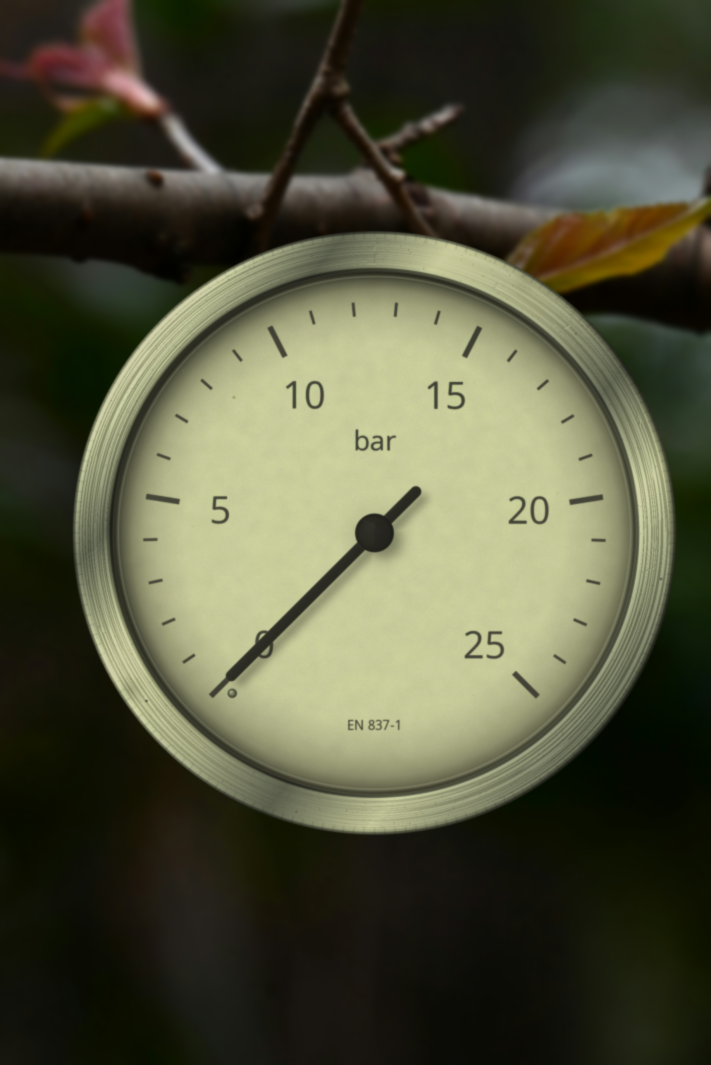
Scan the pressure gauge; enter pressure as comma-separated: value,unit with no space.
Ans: 0,bar
